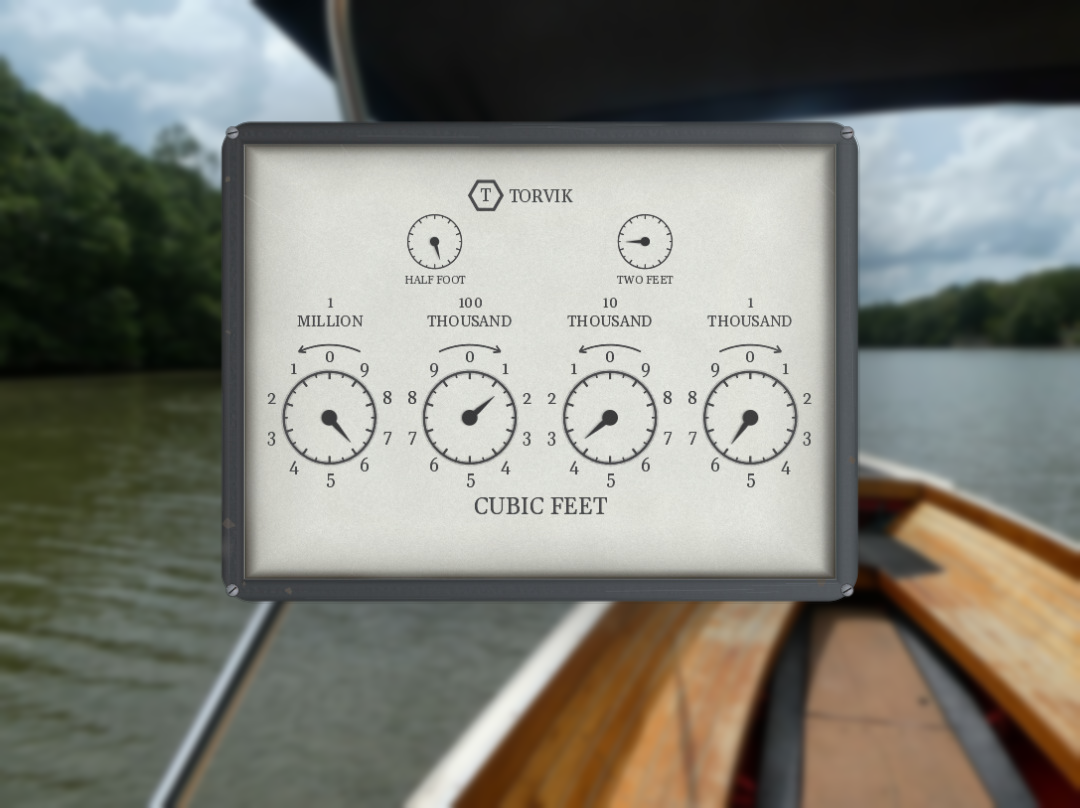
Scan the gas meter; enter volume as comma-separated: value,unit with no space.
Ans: 613600,ft³
